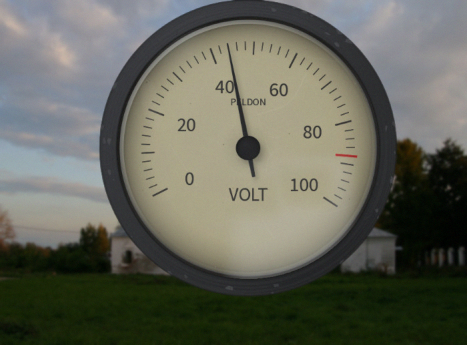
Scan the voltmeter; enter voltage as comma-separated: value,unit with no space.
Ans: 44,V
